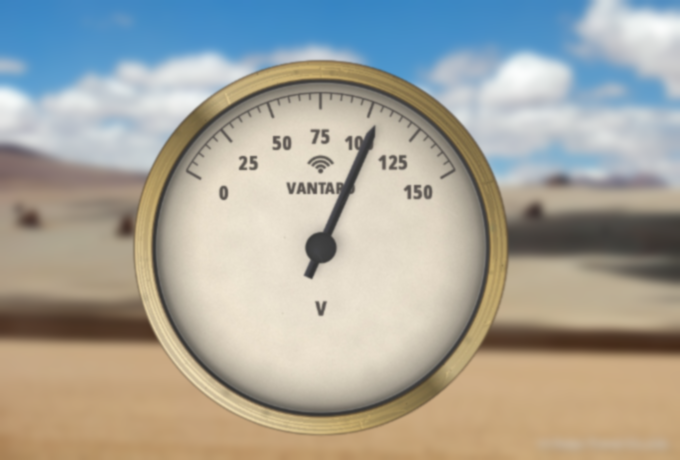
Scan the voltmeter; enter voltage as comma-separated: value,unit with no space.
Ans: 105,V
